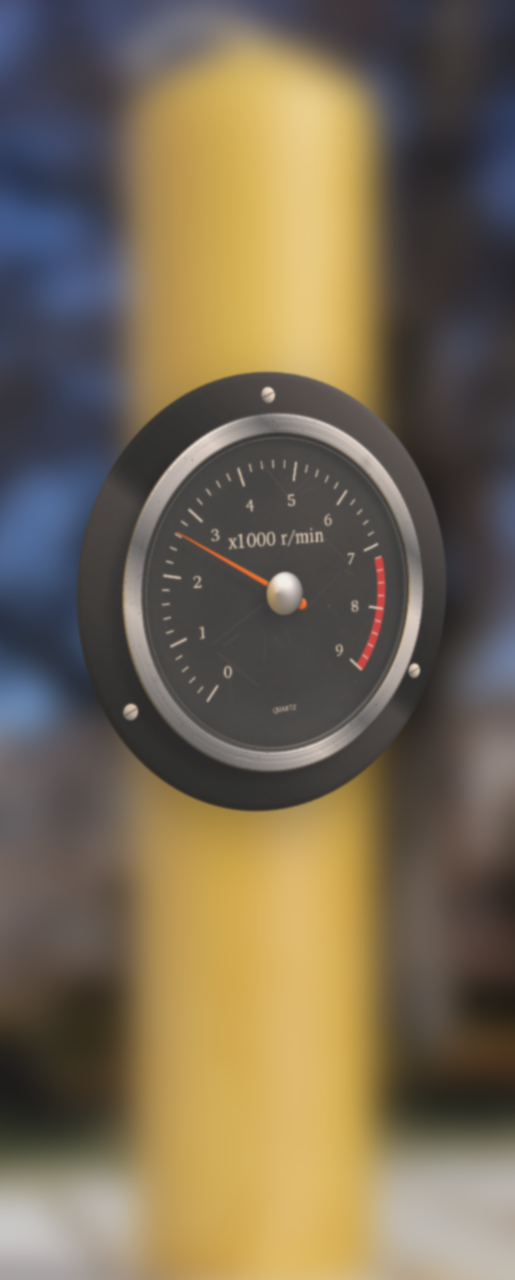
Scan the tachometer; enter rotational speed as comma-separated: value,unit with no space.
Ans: 2600,rpm
